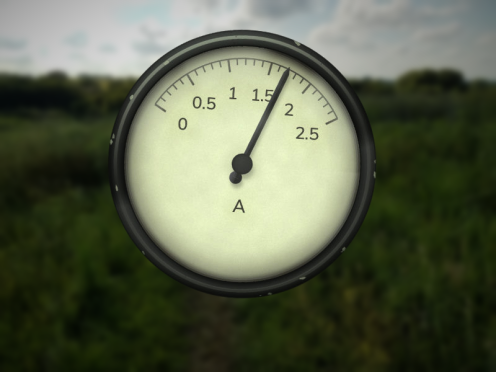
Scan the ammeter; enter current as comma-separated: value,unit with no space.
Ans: 1.7,A
